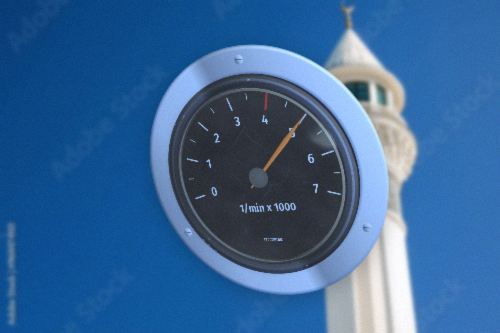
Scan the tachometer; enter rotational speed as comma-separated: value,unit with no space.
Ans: 5000,rpm
